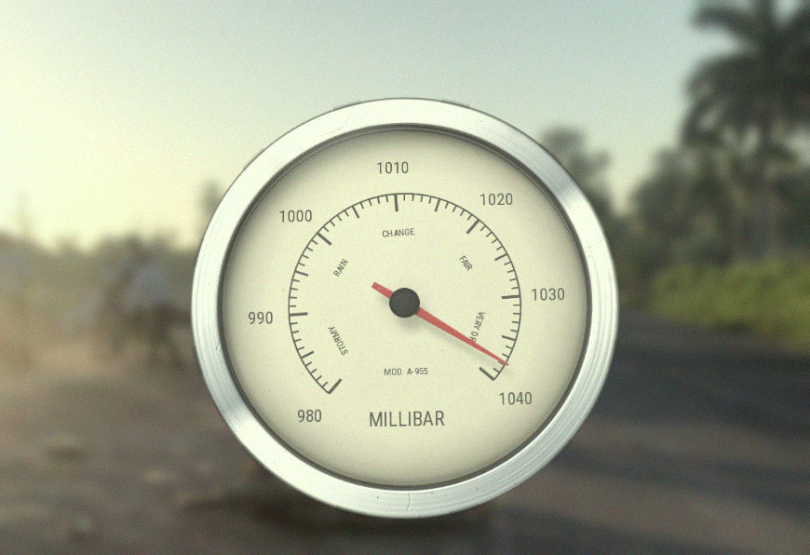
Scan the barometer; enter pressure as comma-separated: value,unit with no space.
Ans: 1038,mbar
